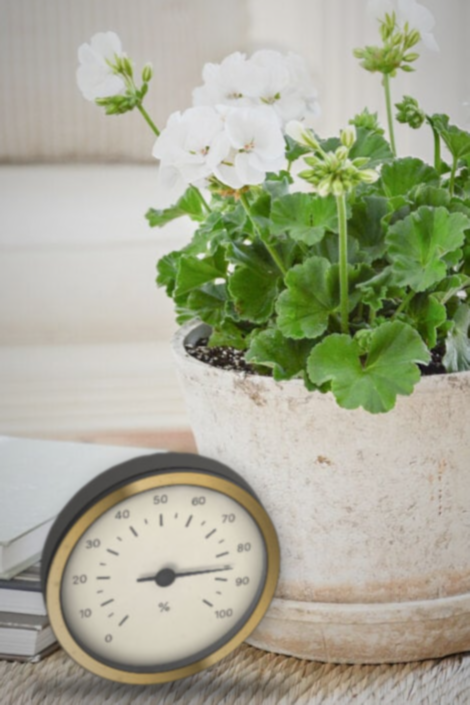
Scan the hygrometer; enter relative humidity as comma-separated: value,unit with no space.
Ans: 85,%
